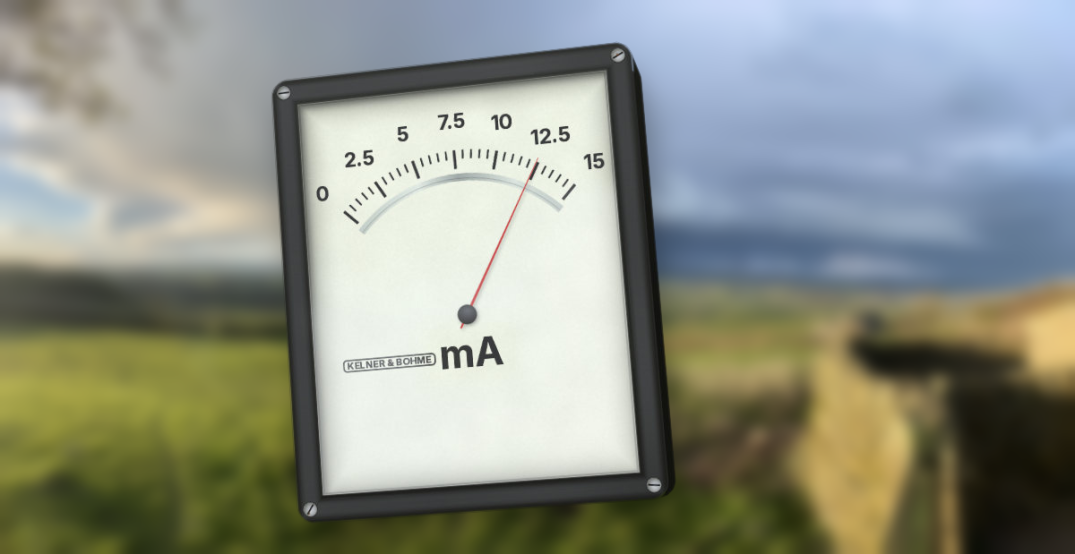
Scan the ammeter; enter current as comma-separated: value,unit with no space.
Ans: 12.5,mA
